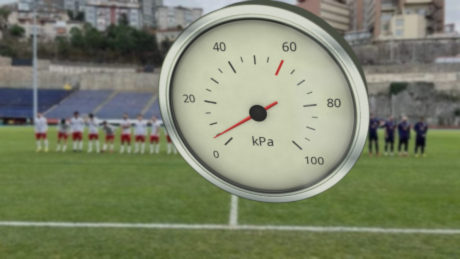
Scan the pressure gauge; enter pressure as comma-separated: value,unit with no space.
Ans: 5,kPa
